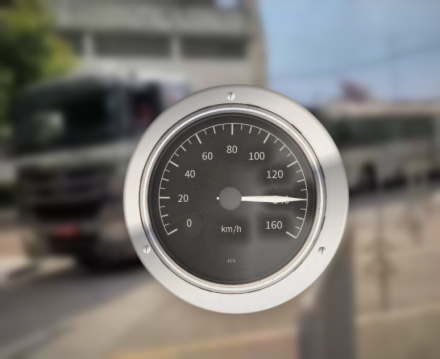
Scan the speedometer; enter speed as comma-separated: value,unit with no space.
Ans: 140,km/h
